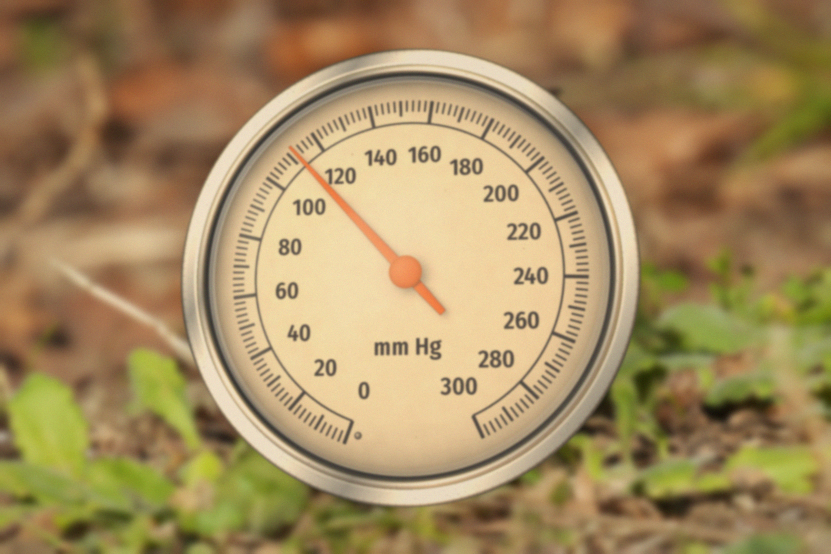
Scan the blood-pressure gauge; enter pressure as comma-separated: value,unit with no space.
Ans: 112,mmHg
